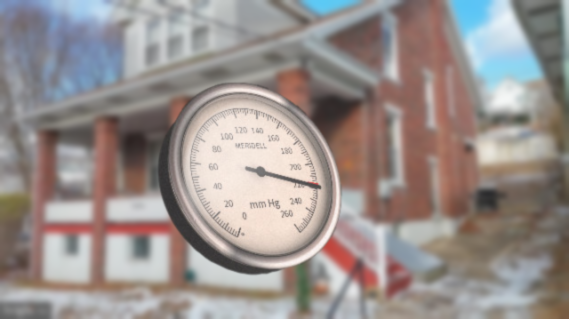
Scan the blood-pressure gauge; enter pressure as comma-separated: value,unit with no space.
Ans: 220,mmHg
